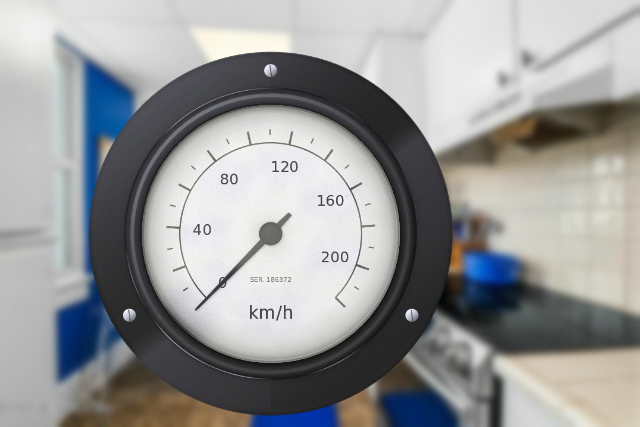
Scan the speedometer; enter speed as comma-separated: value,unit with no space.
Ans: 0,km/h
